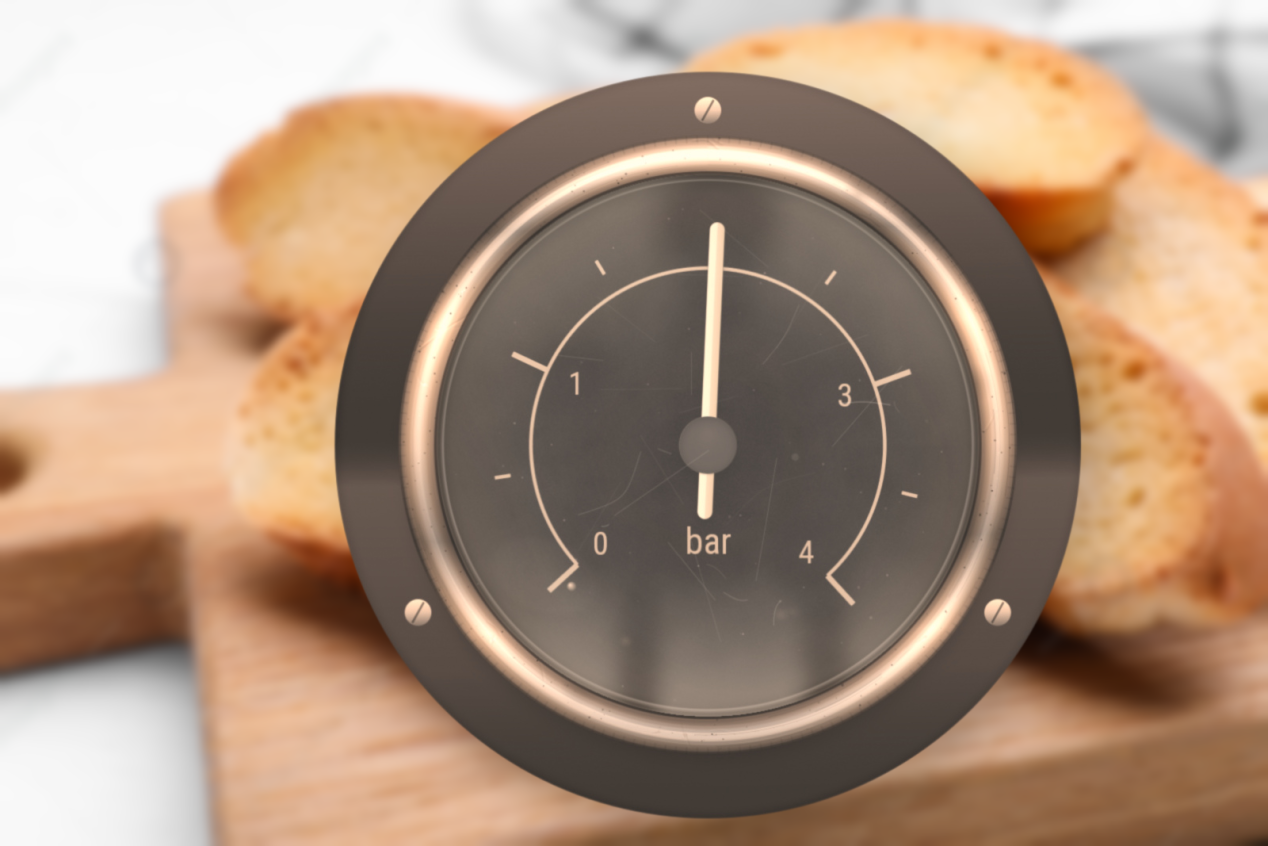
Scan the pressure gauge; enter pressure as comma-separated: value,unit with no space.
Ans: 2,bar
